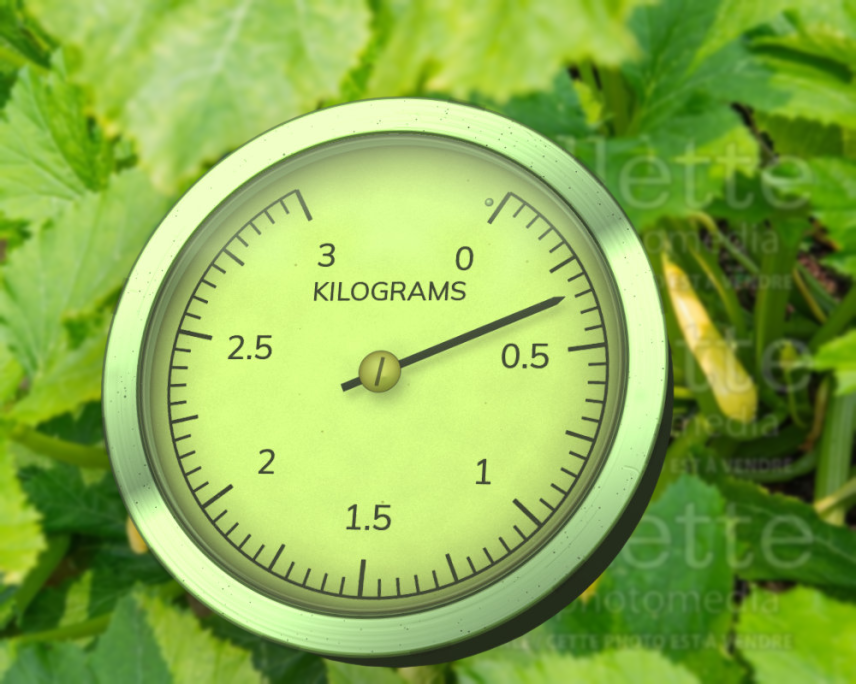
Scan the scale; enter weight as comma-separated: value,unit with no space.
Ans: 0.35,kg
